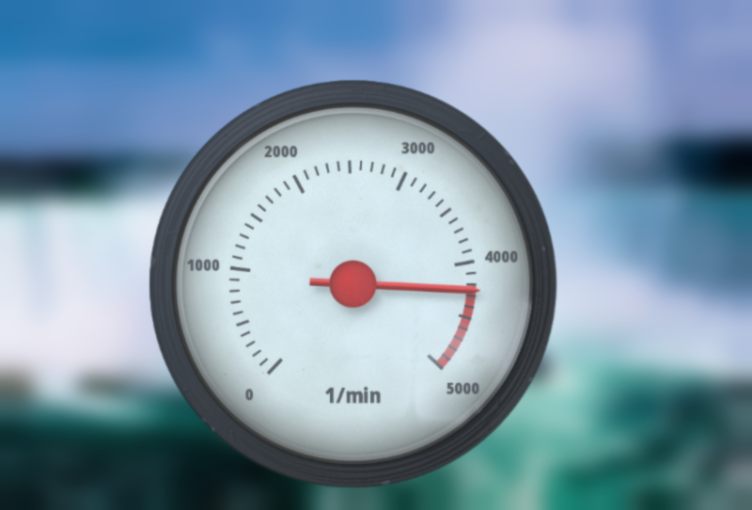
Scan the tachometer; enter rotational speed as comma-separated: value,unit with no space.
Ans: 4250,rpm
